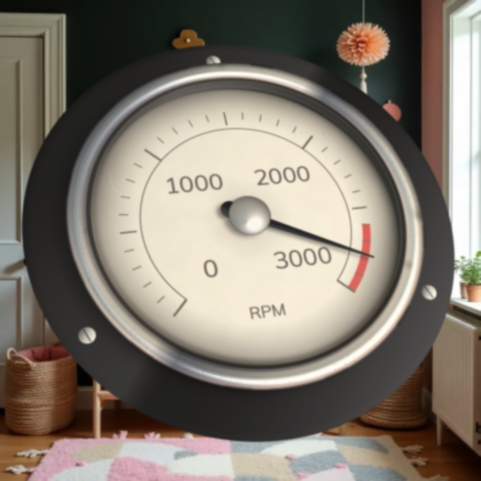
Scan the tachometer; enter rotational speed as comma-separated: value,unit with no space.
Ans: 2800,rpm
